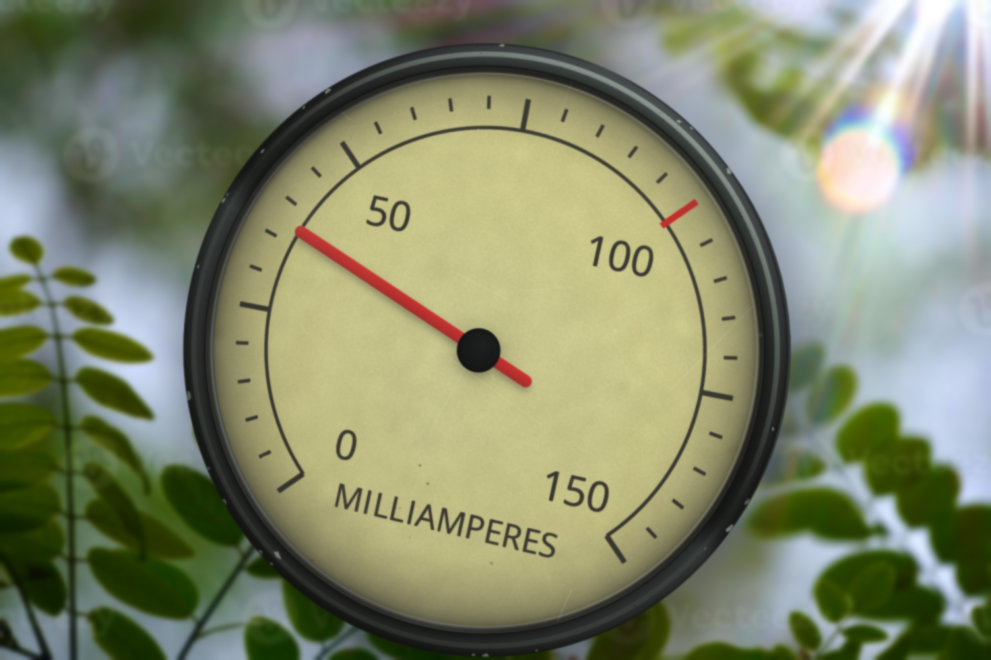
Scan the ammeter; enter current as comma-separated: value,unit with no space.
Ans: 37.5,mA
